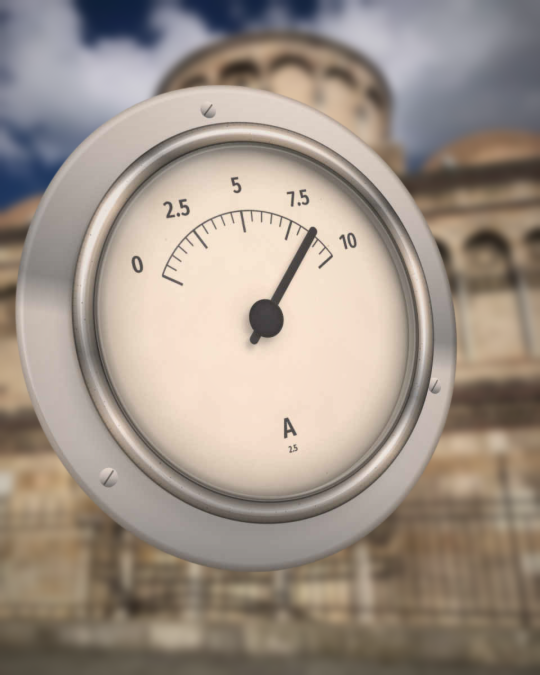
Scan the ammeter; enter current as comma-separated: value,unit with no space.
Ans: 8.5,A
